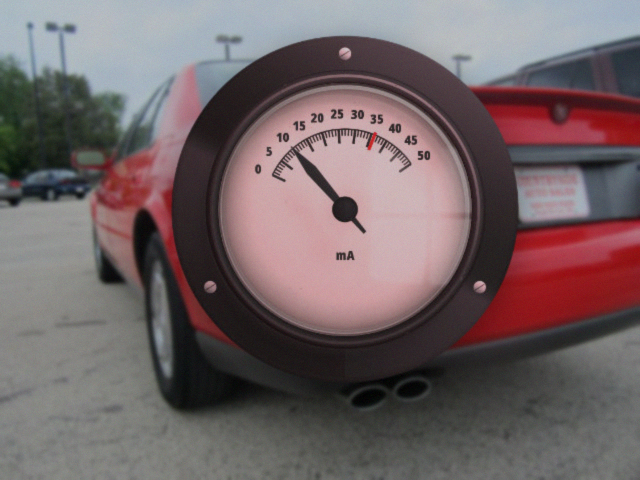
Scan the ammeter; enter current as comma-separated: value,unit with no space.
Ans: 10,mA
